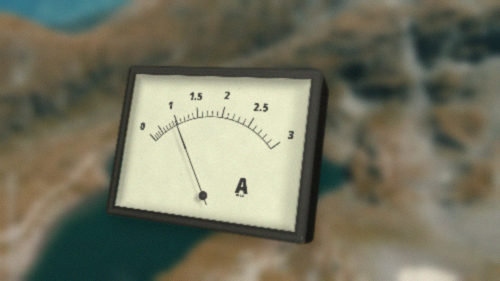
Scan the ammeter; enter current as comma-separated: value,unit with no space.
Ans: 1,A
